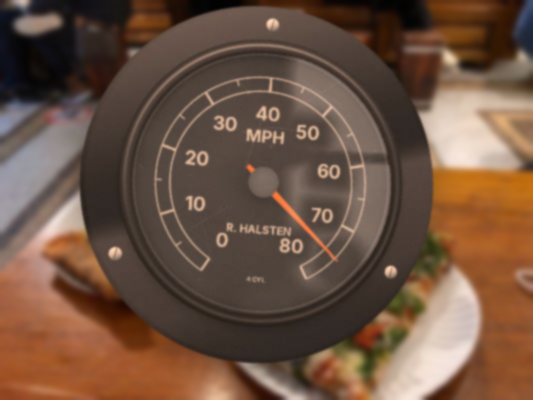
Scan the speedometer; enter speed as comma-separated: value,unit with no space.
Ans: 75,mph
